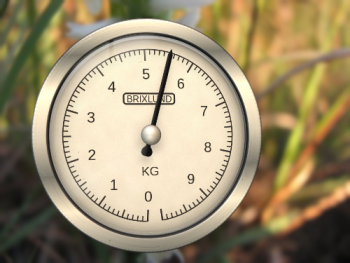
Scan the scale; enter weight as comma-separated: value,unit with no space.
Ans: 5.5,kg
